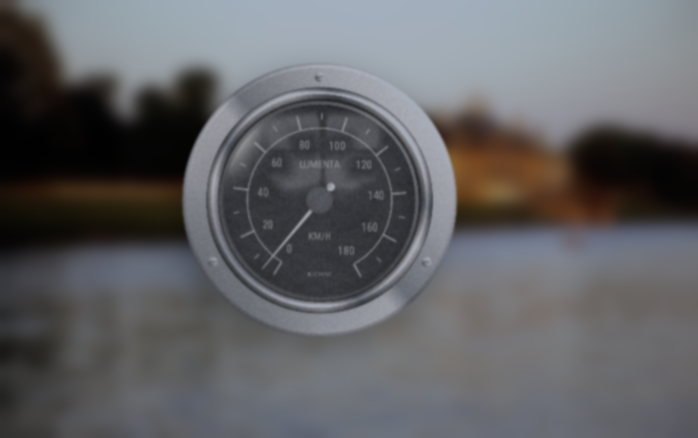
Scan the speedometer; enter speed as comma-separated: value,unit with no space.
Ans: 5,km/h
